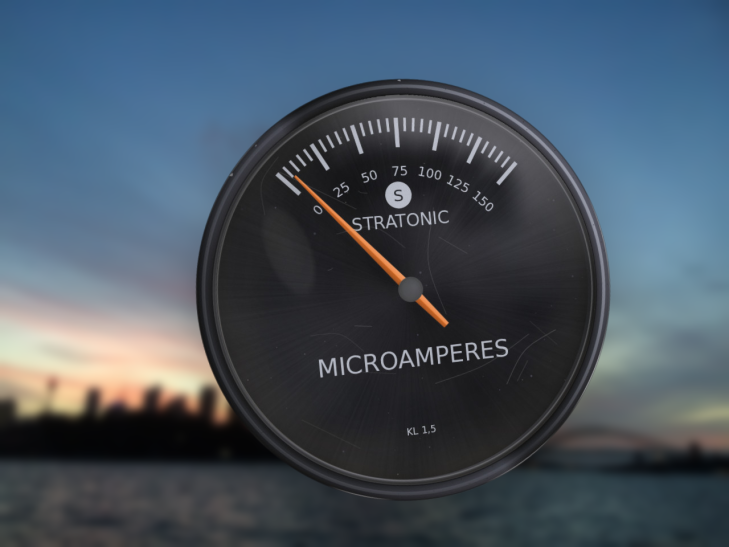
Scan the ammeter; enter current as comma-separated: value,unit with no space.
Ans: 5,µA
